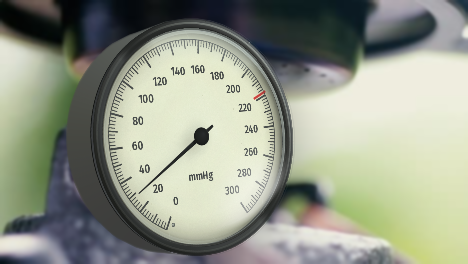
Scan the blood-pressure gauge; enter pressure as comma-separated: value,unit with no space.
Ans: 30,mmHg
